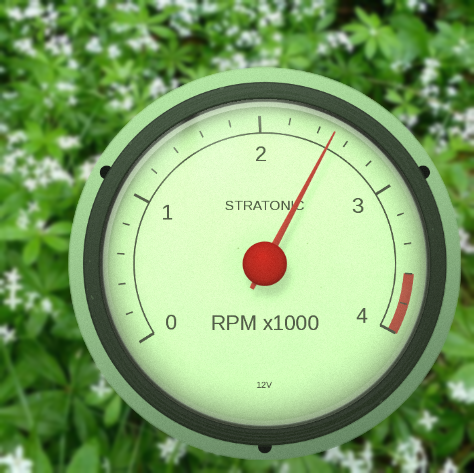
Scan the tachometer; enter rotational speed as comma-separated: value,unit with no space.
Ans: 2500,rpm
